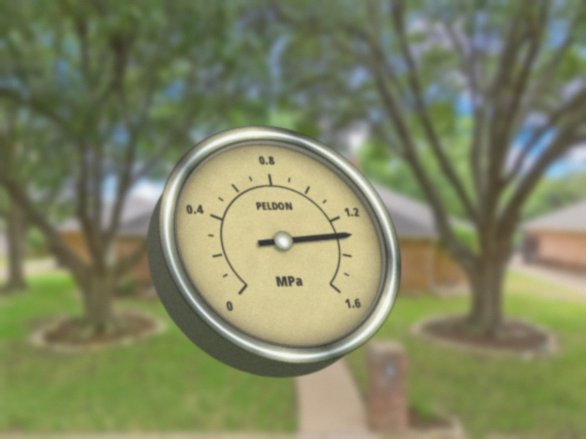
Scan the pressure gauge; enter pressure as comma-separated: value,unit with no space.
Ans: 1.3,MPa
